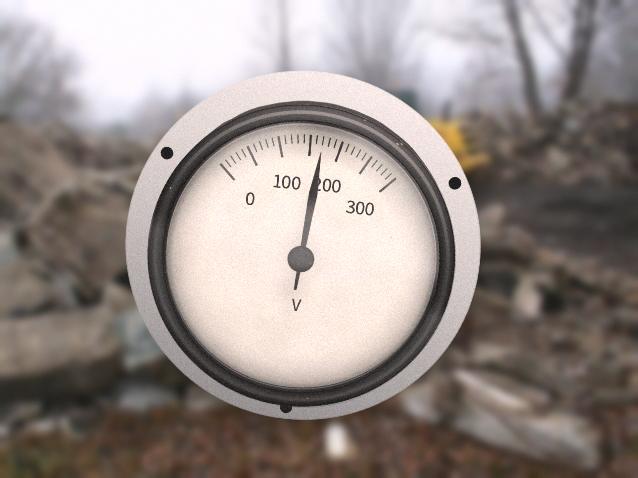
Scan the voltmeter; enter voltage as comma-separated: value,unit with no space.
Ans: 170,V
